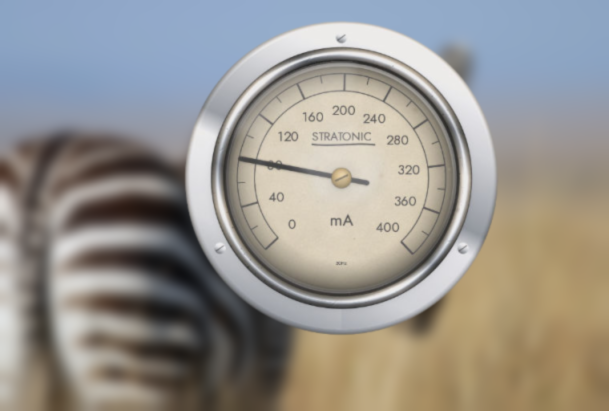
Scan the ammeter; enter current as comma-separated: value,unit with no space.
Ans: 80,mA
